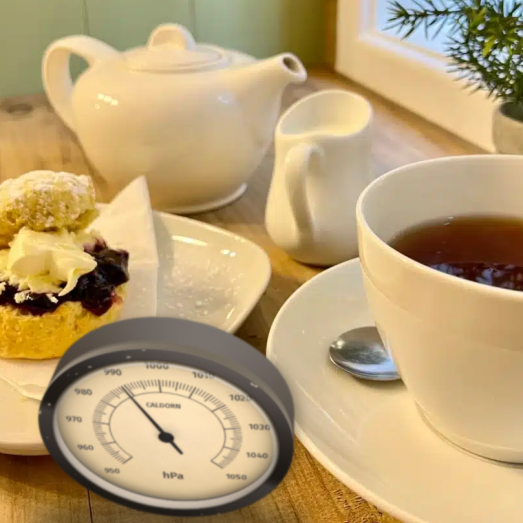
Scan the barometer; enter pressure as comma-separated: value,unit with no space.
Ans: 990,hPa
